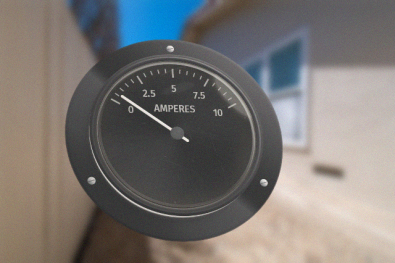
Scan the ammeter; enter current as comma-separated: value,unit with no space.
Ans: 0.5,A
